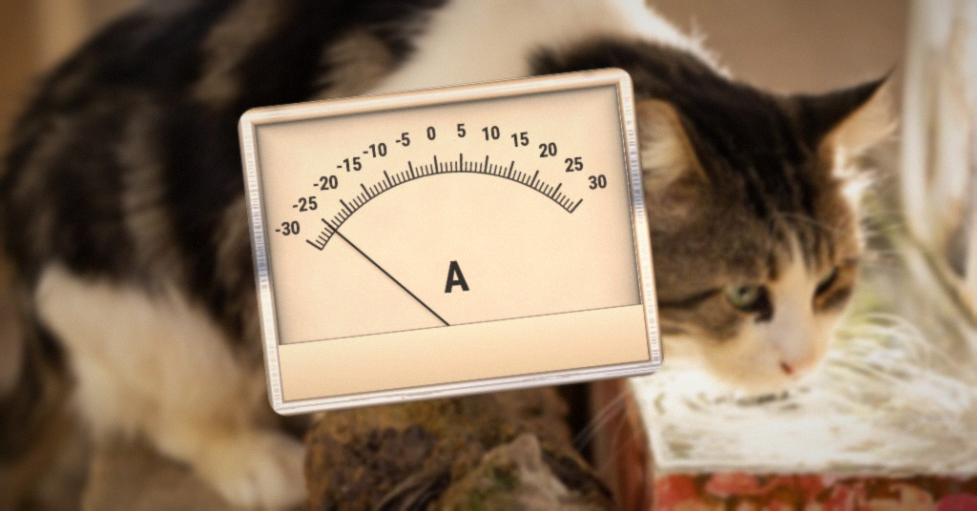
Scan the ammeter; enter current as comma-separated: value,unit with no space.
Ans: -25,A
